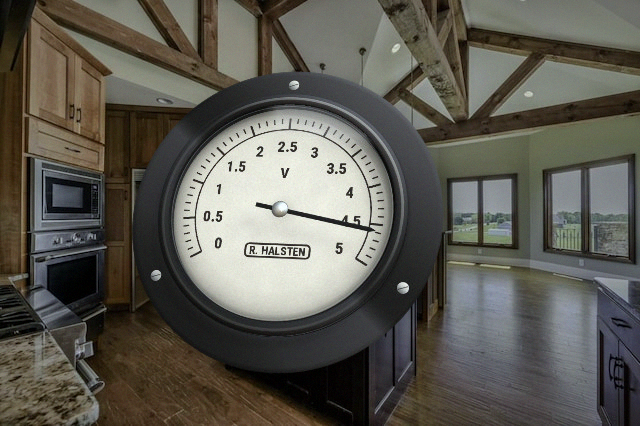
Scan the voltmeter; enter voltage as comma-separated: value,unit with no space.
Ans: 4.6,V
